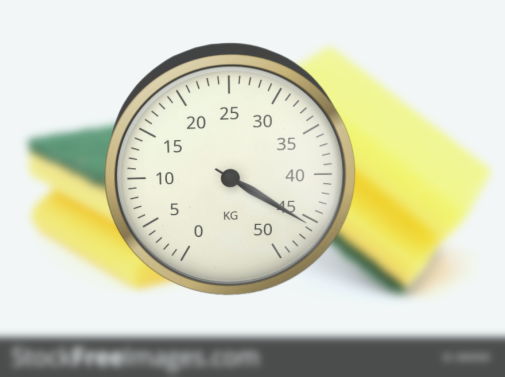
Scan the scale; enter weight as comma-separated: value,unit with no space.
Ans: 45.5,kg
